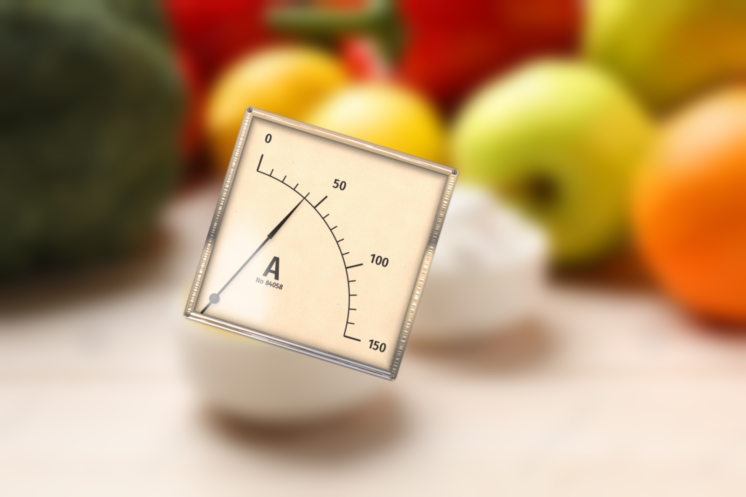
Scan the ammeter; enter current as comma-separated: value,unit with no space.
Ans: 40,A
